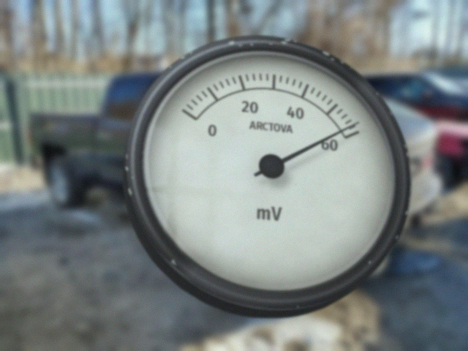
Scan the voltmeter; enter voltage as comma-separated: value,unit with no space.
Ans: 58,mV
